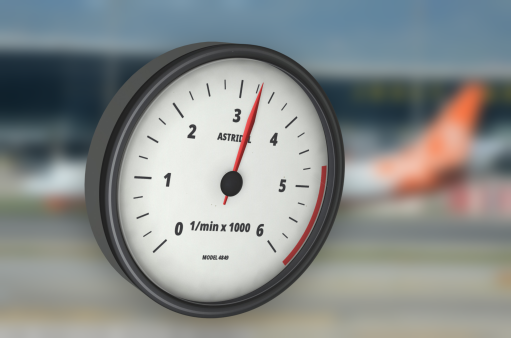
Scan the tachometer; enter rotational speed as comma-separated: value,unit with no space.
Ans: 3250,rpm
